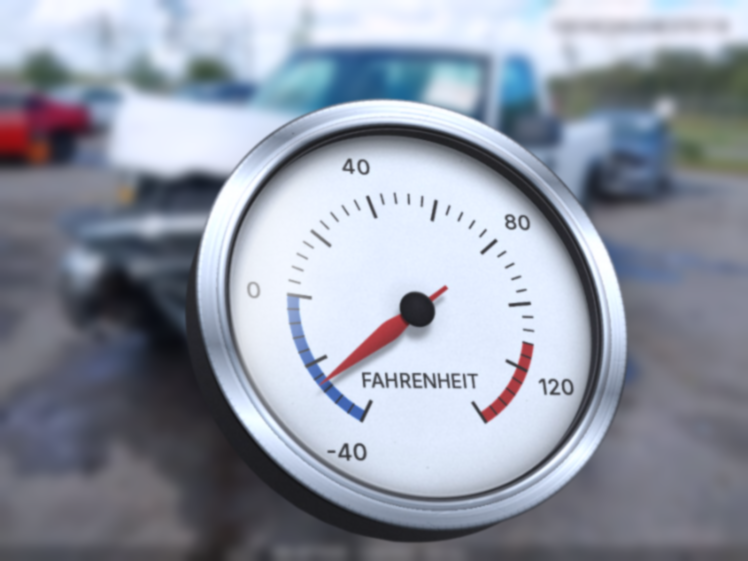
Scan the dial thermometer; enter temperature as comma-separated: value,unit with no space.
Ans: -26,°F
